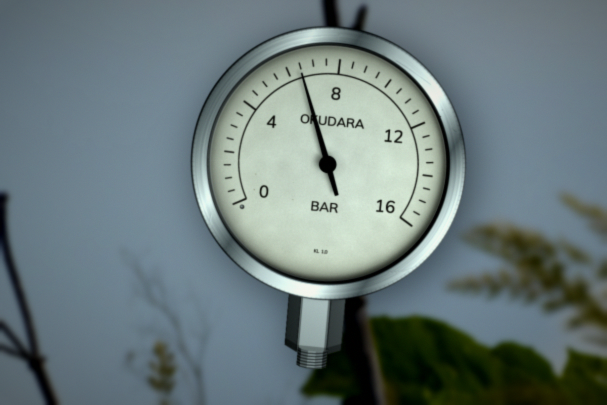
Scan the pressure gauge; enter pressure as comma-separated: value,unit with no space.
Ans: 6.5,bar
